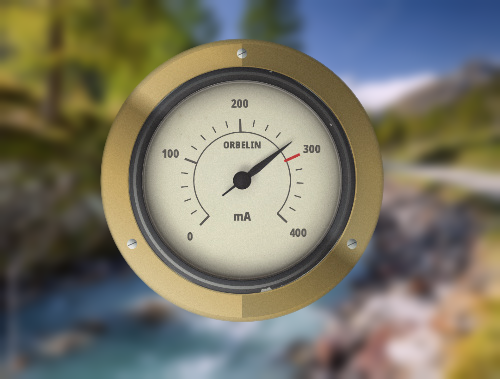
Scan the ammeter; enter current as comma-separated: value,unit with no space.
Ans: 280,mA
